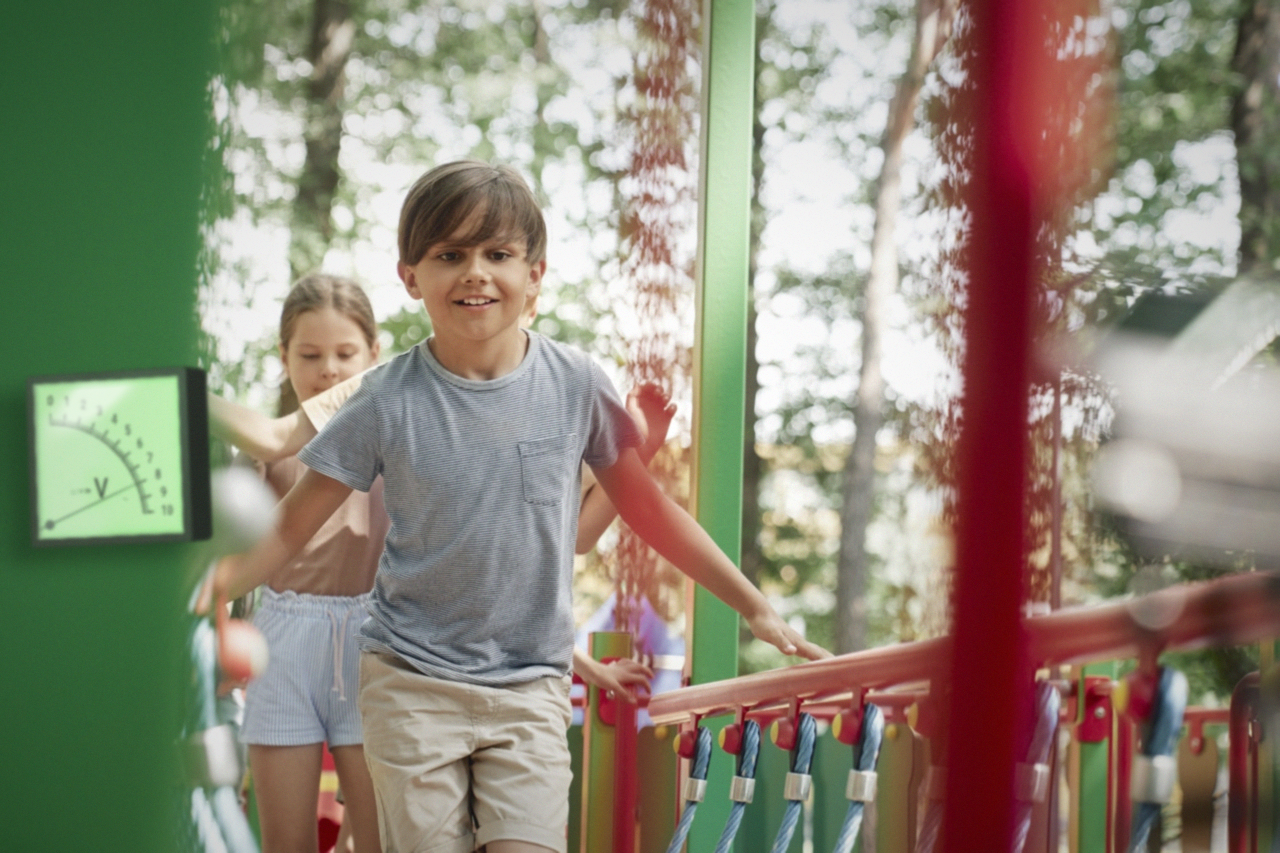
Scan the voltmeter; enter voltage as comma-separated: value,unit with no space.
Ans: 8,V
